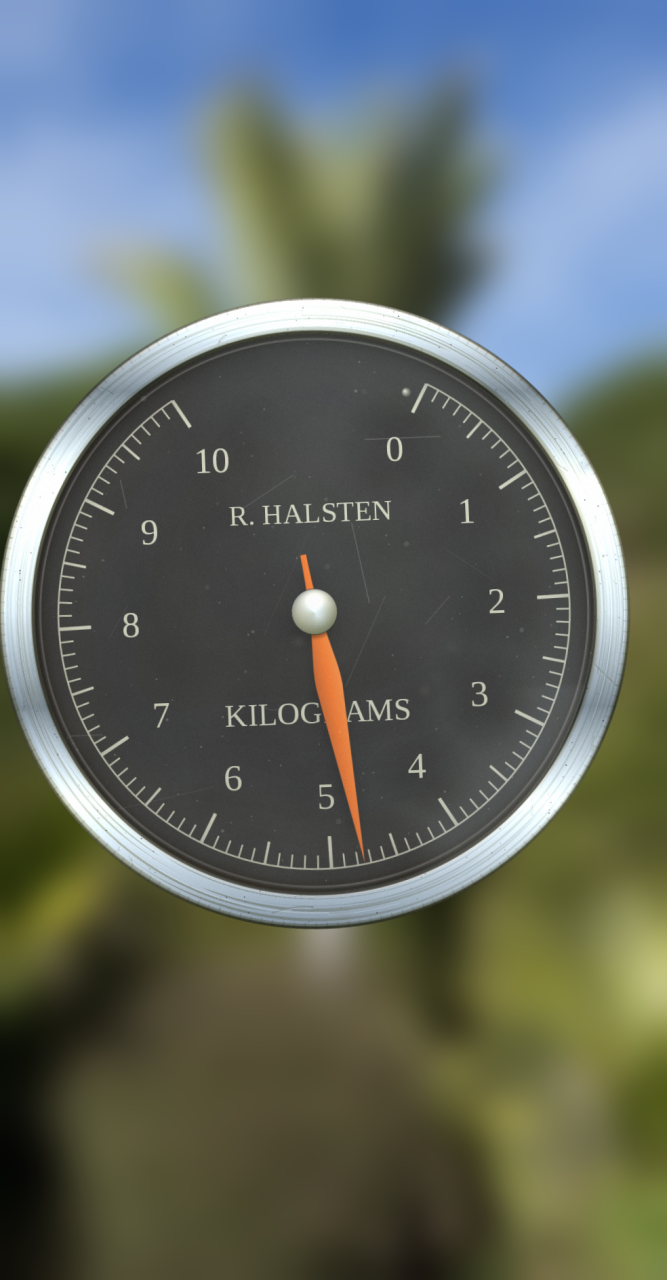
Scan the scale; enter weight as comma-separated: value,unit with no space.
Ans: 4.75,kg
